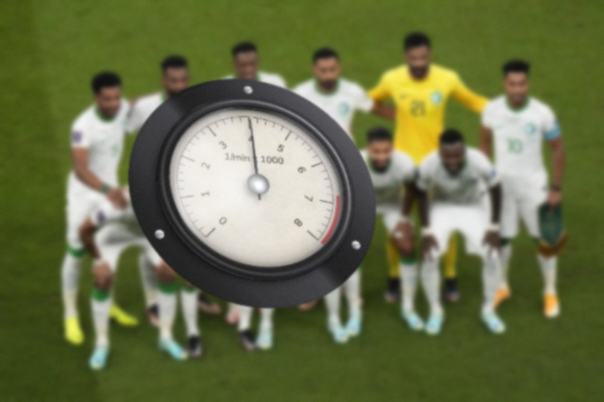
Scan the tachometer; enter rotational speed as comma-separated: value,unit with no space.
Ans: 4000,rpm
